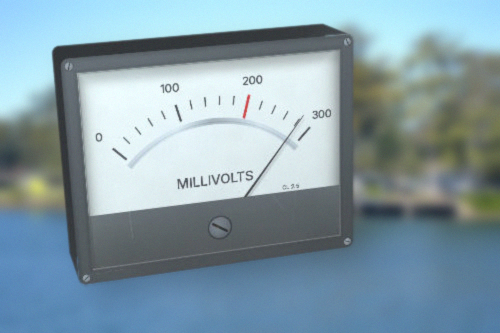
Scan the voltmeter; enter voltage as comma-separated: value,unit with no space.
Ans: 280,mV
